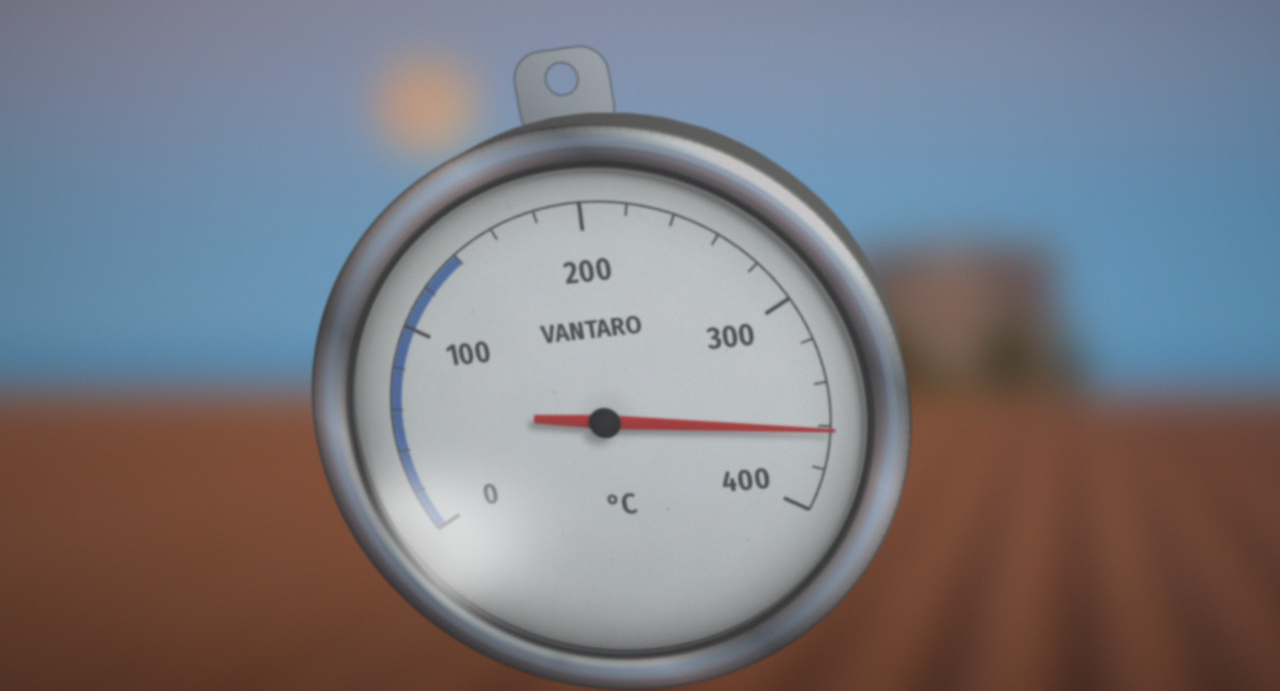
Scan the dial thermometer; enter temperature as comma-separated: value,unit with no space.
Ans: 360,°C
